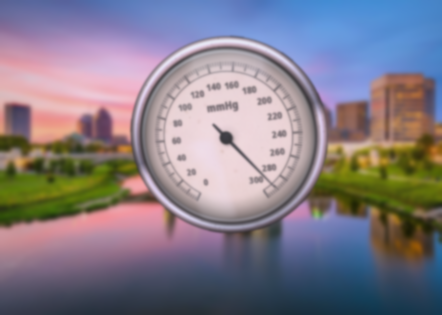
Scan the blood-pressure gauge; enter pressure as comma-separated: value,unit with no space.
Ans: 290,mmHg
